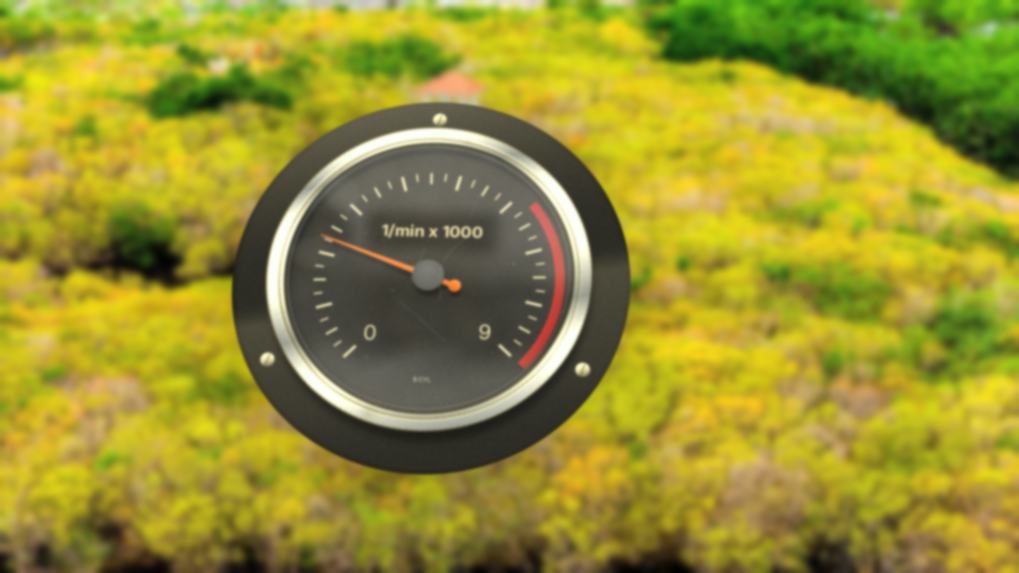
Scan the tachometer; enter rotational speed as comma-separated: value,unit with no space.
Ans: 2250,rpm
